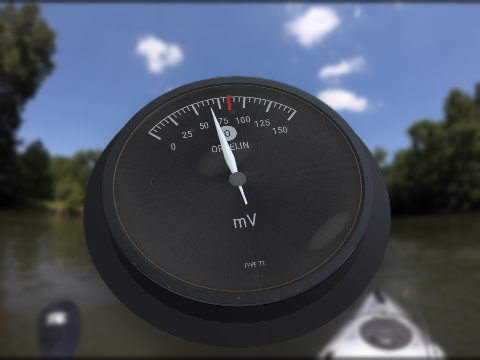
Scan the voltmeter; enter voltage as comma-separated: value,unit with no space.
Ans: 65,mV
